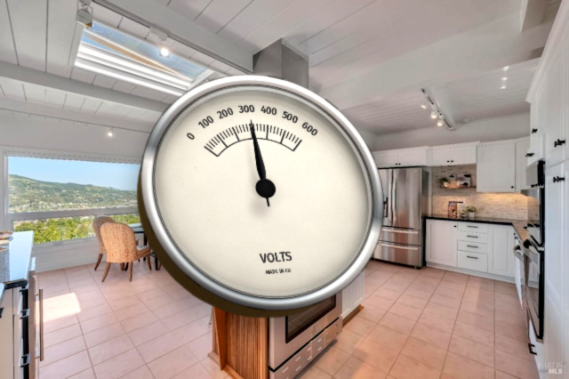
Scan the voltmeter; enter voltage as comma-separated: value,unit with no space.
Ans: 300,V
